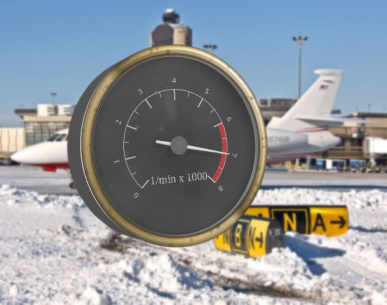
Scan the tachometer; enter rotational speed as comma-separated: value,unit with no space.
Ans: 7000,rpm
